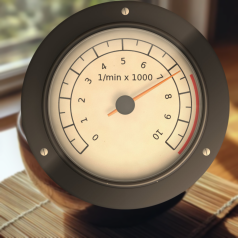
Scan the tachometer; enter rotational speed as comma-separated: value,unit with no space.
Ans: 7250,rpm
